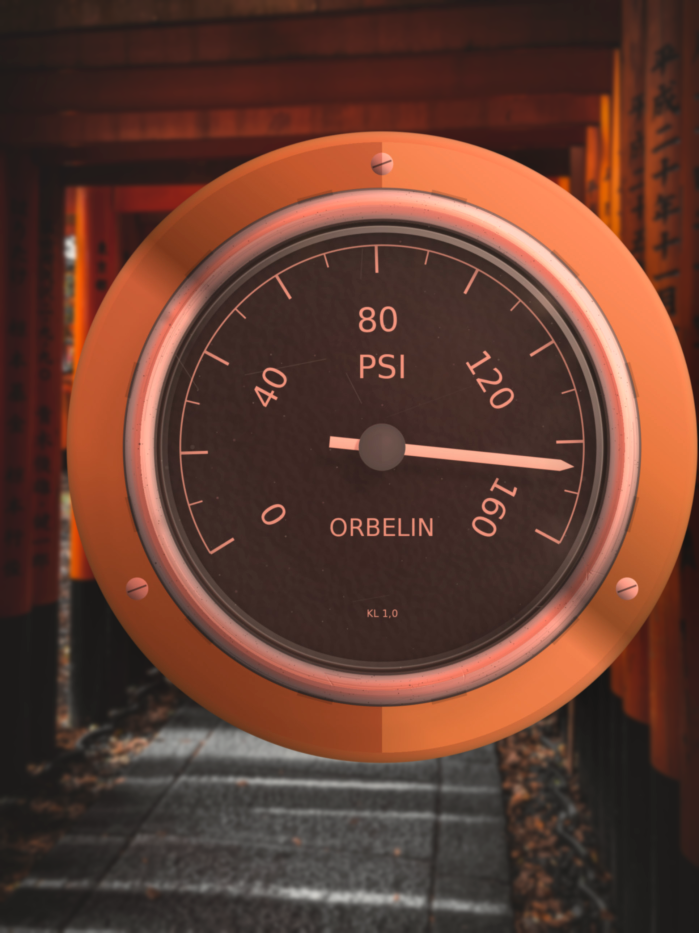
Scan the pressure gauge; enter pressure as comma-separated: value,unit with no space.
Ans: 145,psi
